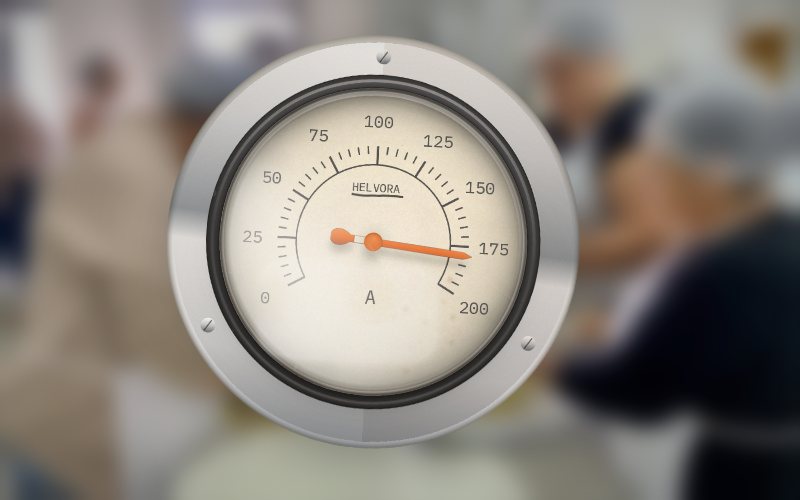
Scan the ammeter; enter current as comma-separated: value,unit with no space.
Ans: 180,A
